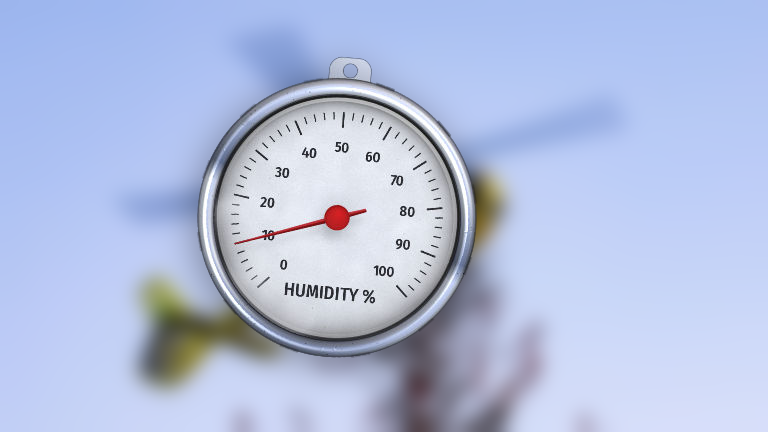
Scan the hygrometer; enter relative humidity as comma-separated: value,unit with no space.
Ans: 10,%
